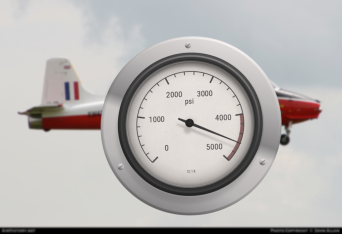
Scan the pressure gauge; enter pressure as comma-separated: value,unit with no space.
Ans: 4600,psi
